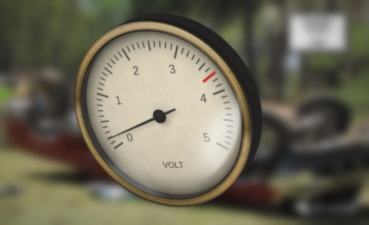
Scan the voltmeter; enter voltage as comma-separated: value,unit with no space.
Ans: 0.2,V
